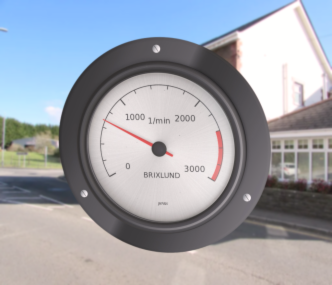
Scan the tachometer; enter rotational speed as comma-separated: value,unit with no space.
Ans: 700,rpm
